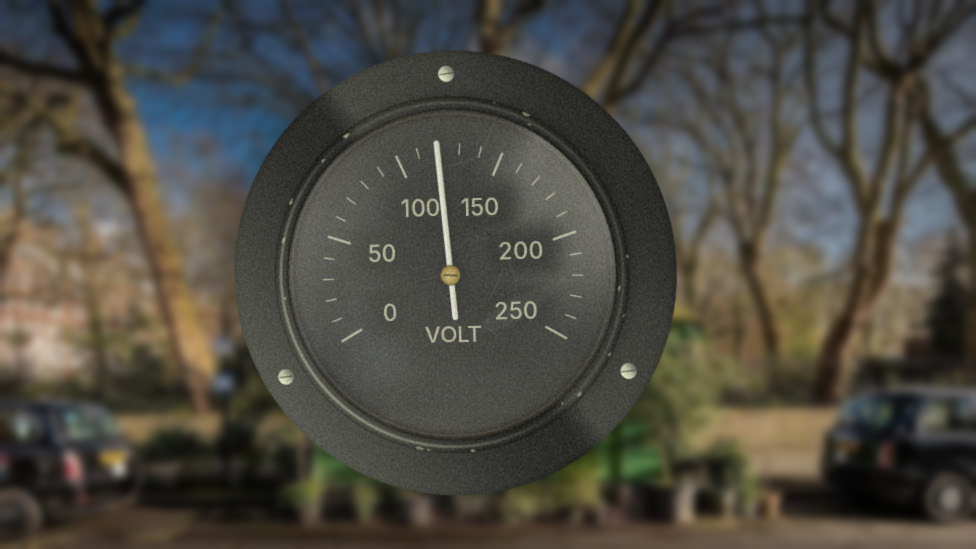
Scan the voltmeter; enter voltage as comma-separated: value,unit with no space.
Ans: 120,V
